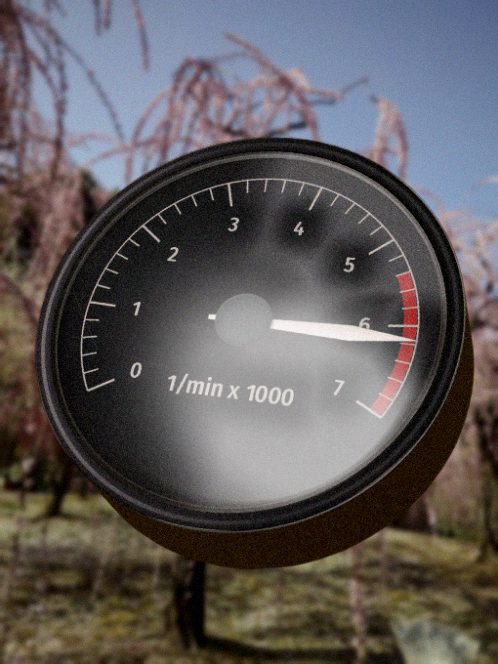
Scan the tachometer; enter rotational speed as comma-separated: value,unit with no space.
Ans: 6200,rpm
